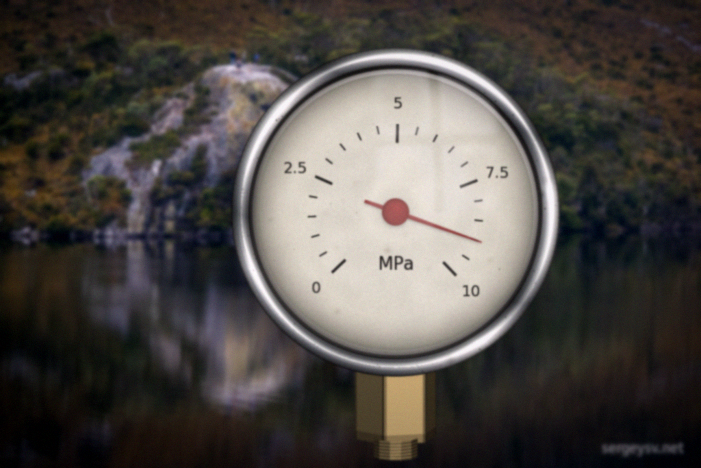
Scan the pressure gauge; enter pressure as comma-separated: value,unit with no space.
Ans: 9,MPa
